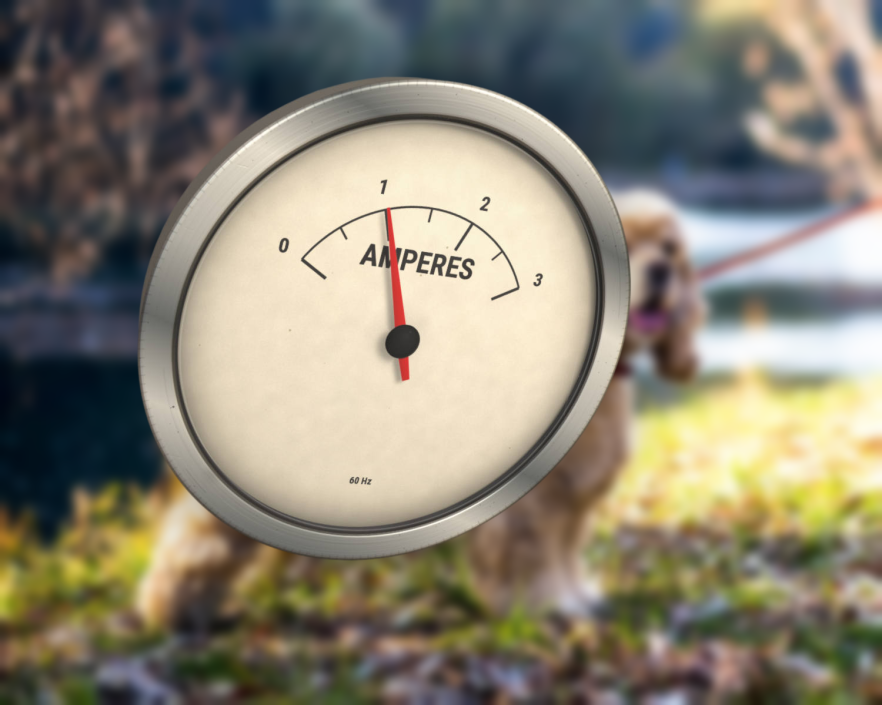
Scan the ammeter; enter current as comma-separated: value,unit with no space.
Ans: 1,A
